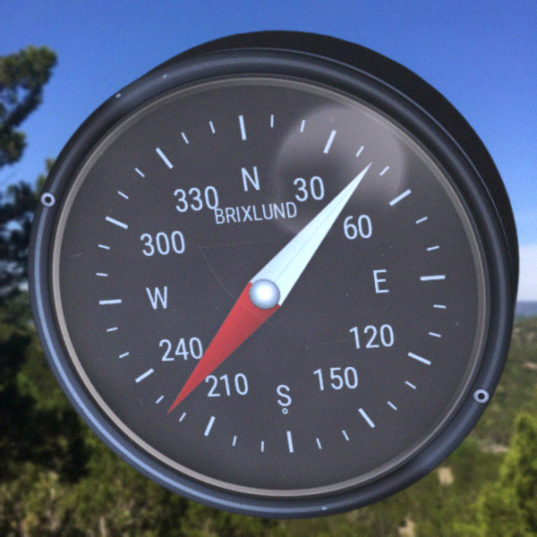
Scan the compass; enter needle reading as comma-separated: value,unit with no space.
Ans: 225,°
